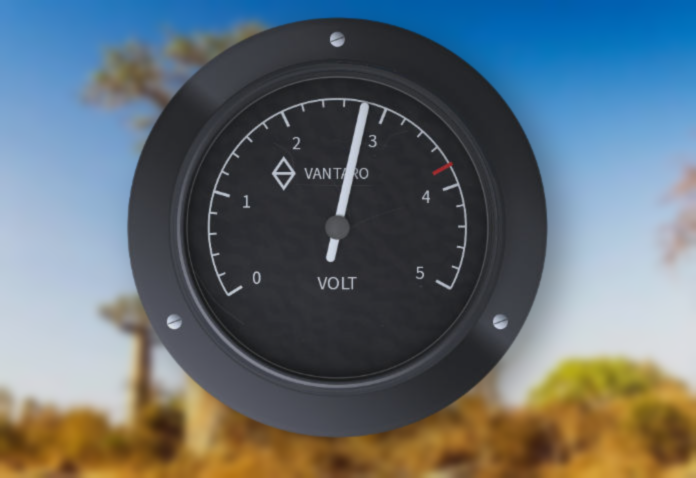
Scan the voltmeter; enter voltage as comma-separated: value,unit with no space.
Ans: 2.8,V
